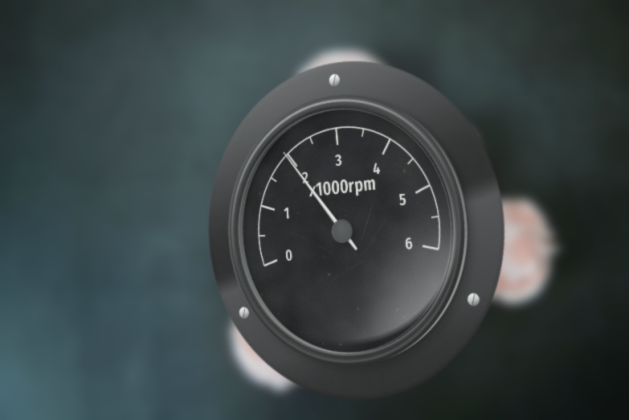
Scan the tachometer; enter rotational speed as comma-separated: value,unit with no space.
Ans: 2000,rpm
